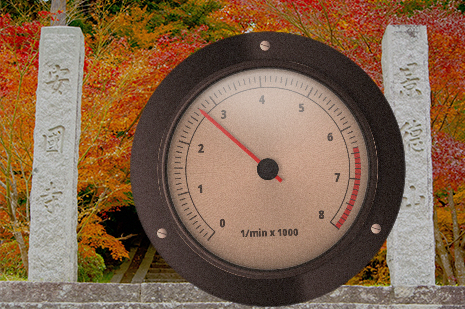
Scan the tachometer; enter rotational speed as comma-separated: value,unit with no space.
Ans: 2700,rpm
